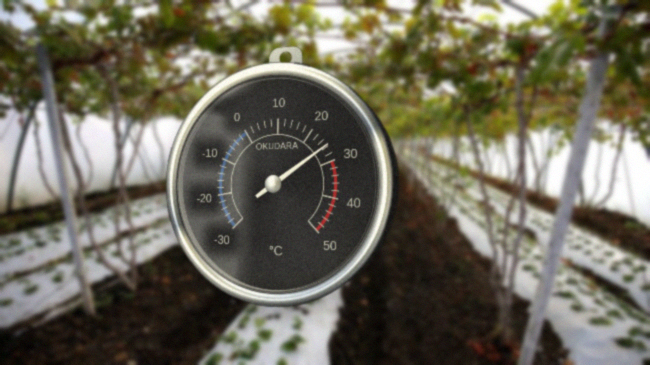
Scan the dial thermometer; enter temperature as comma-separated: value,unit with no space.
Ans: 26,°C
